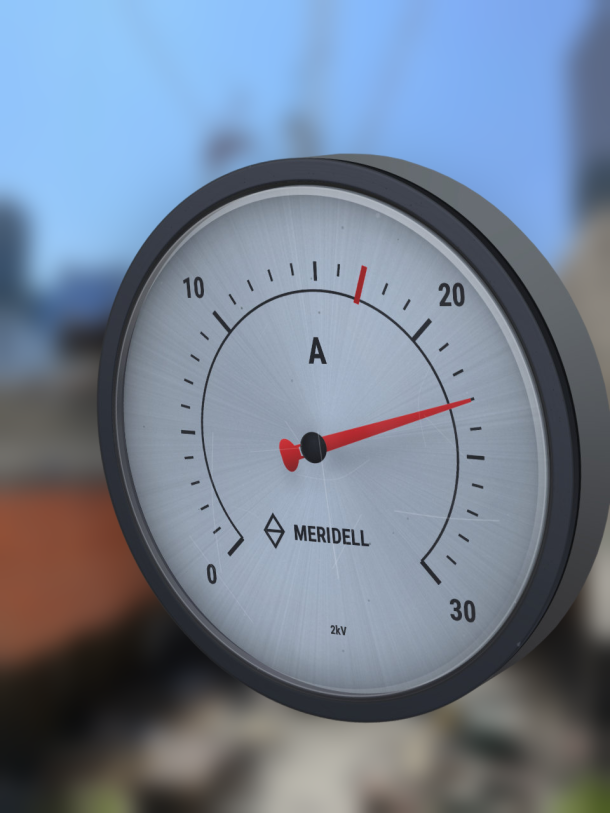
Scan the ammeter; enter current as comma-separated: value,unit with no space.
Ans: 23,A
